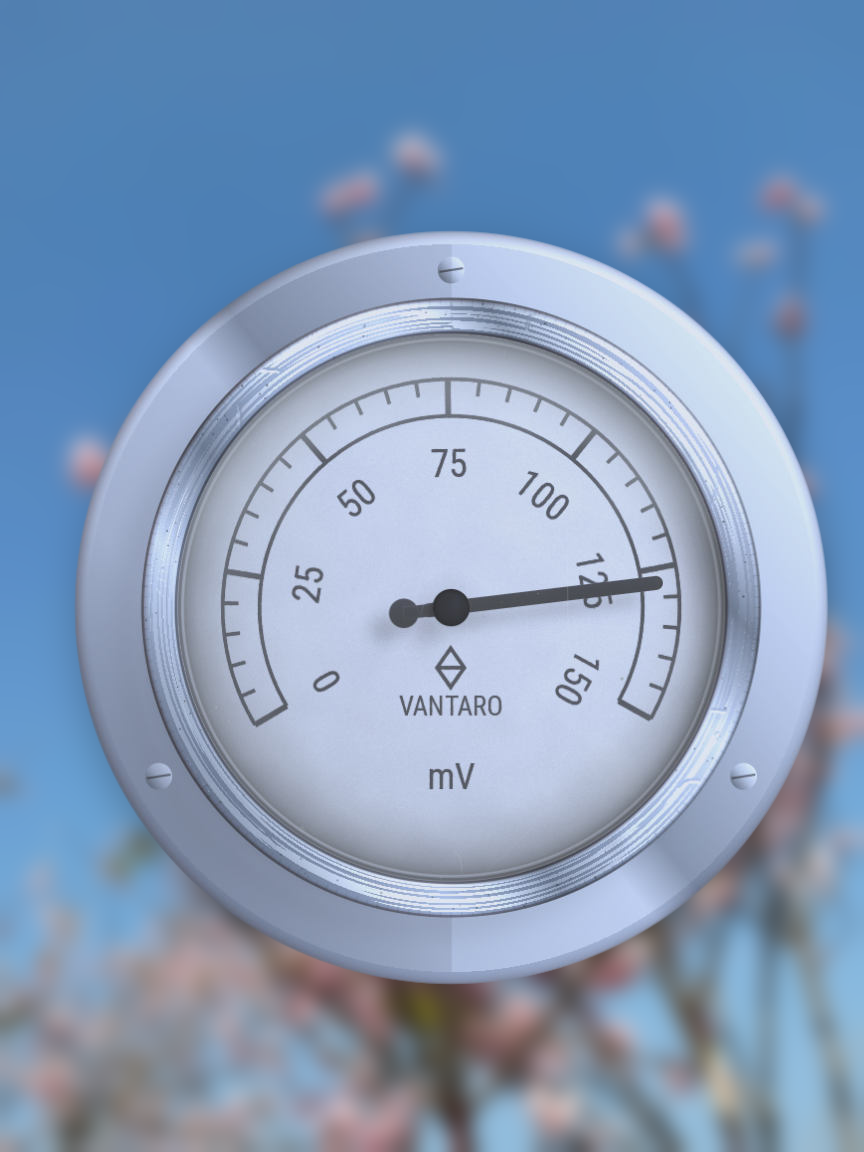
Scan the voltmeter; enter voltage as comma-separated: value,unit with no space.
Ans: 127.5,mV
